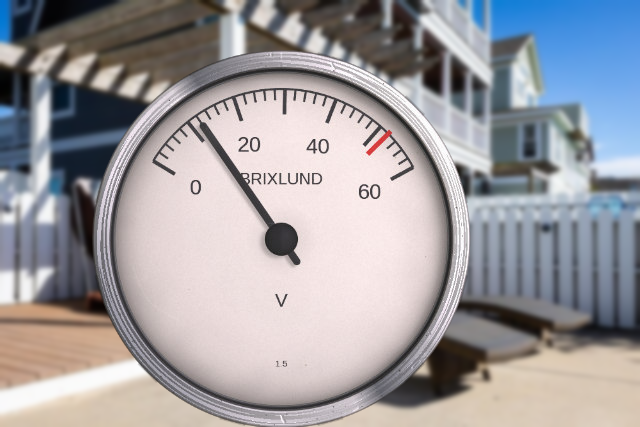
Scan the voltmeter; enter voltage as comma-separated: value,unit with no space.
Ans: 12,V
